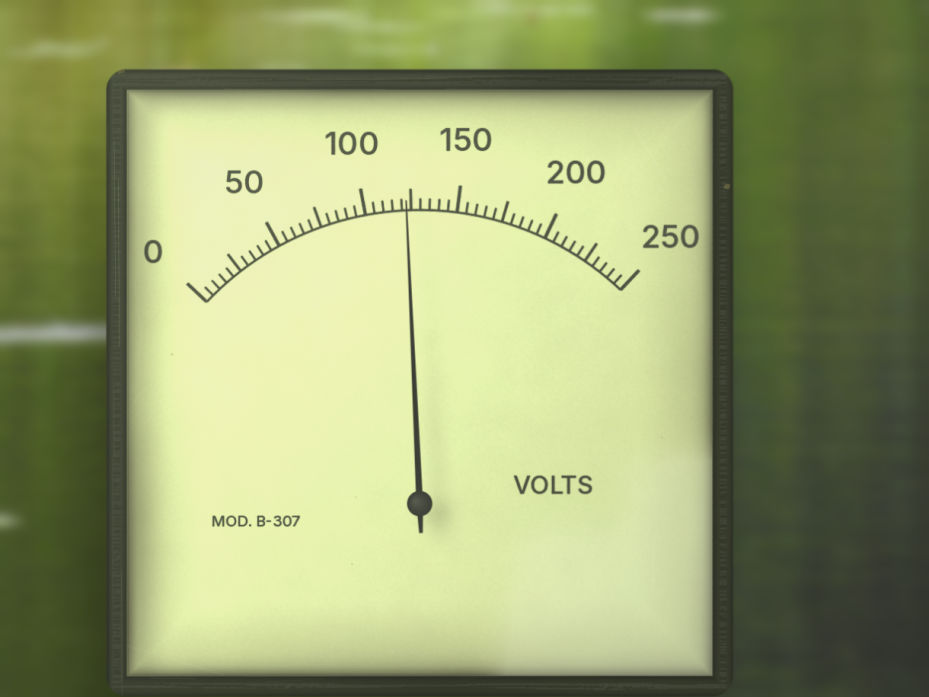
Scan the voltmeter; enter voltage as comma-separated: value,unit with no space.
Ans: 122.5,V
